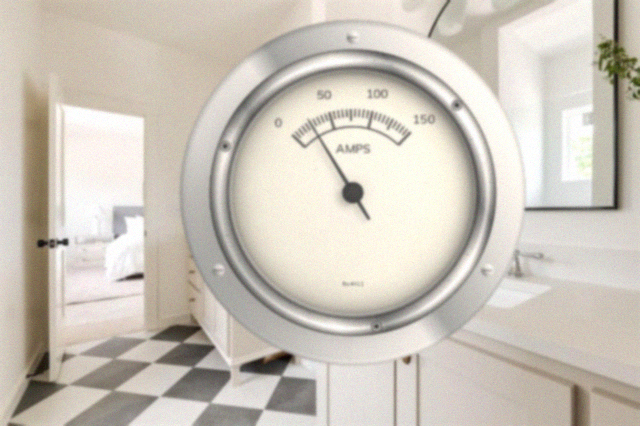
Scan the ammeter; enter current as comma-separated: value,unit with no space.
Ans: 25,A
